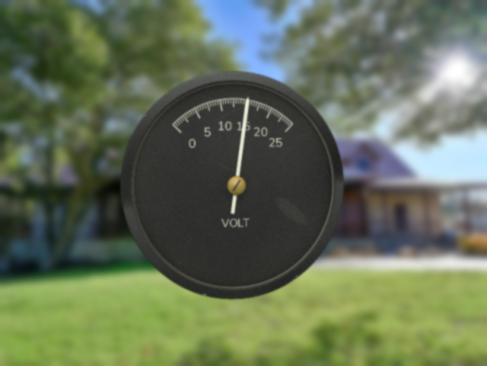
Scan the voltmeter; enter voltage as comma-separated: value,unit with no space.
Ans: 15,V
